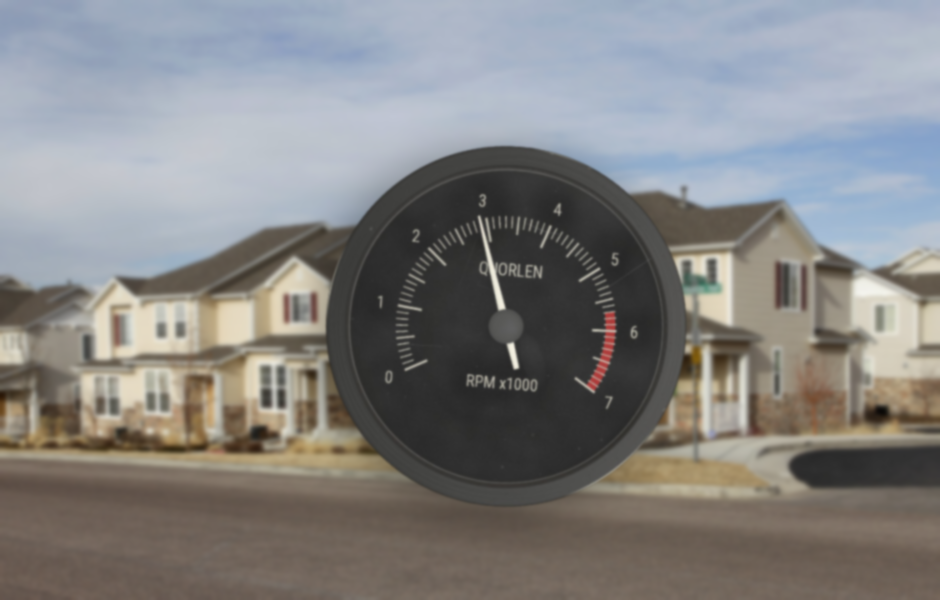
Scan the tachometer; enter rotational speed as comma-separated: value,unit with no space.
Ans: 2900,rpm
